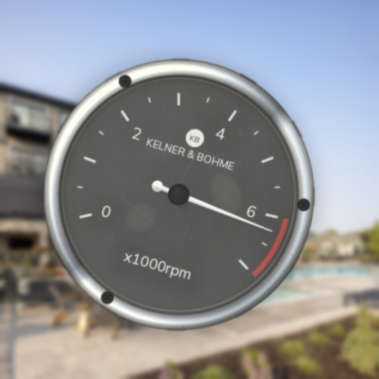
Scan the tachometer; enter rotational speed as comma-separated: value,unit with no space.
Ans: 6250,rpm
